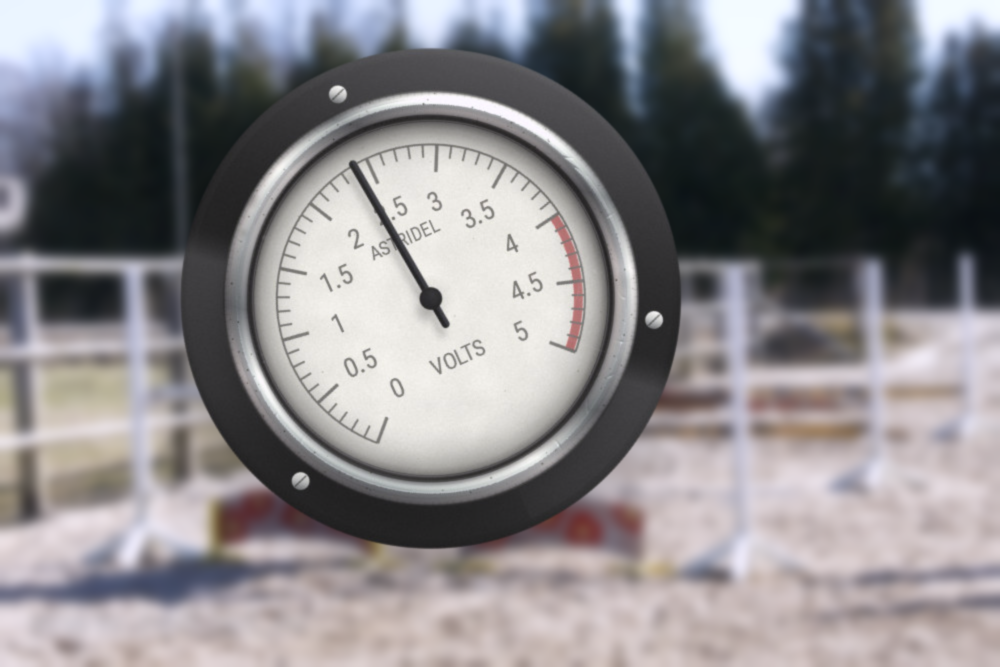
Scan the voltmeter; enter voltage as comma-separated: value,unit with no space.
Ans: 2.4,V
